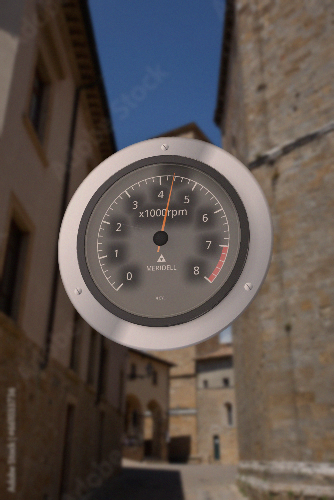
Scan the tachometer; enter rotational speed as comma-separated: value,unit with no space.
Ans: 4400,rpm
